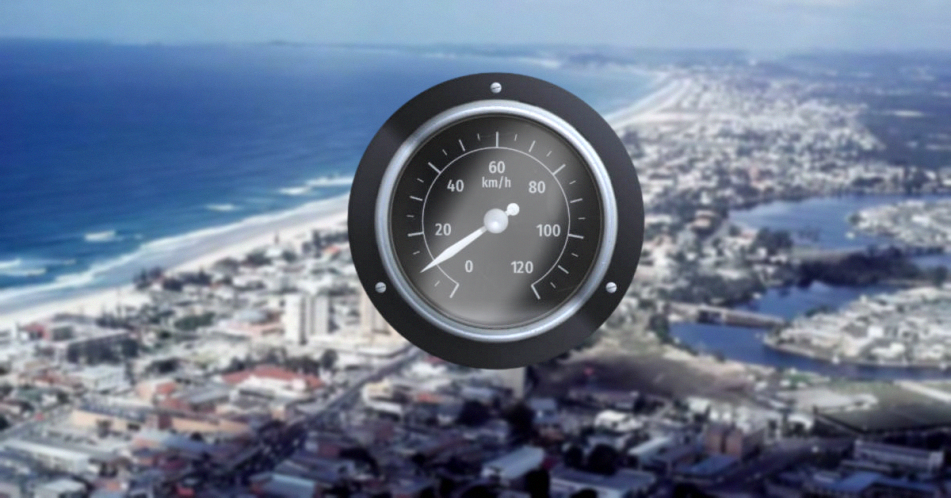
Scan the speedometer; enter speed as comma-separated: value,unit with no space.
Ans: 10,km/h
